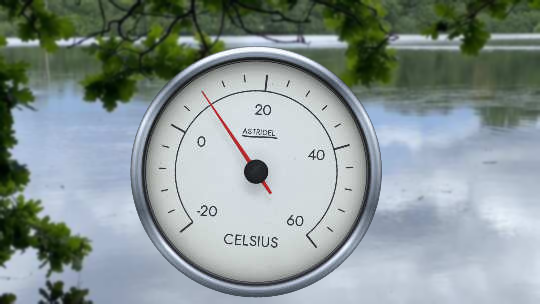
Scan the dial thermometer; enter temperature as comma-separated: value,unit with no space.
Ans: 8,°C
